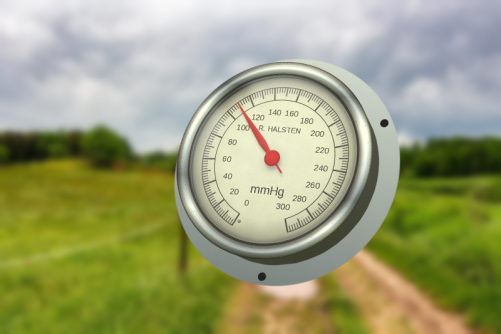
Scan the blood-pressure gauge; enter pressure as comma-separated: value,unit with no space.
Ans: 110,mmHg
